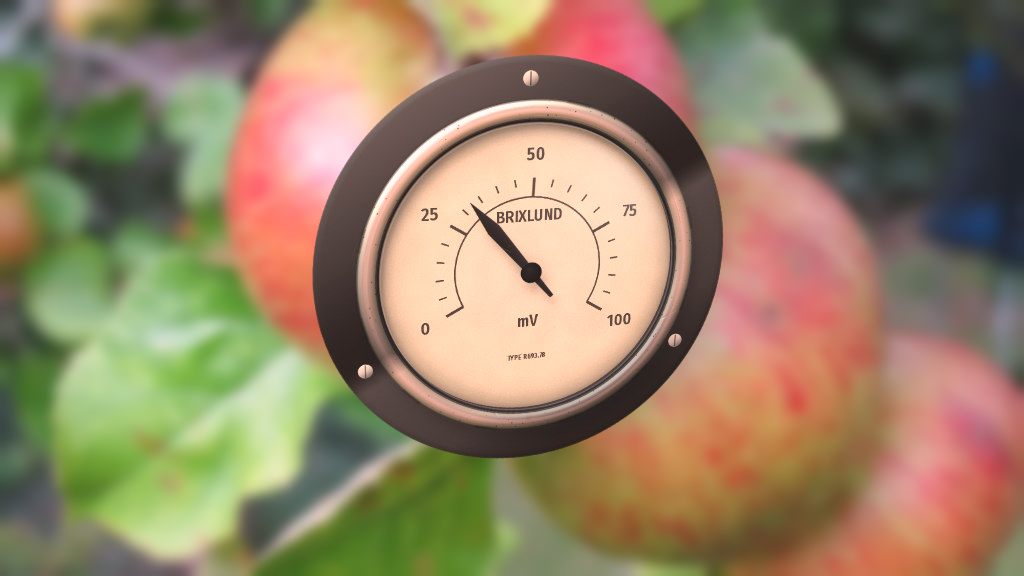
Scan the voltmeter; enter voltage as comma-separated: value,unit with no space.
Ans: 32.5,mV
